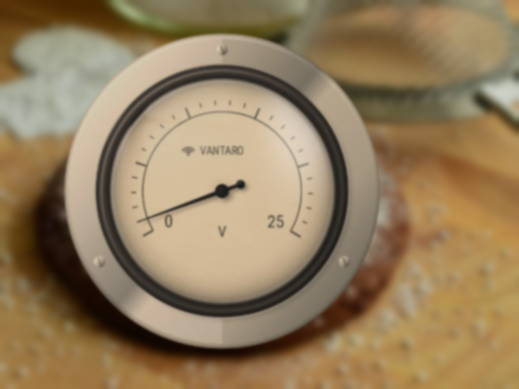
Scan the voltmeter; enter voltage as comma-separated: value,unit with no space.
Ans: 1,V
